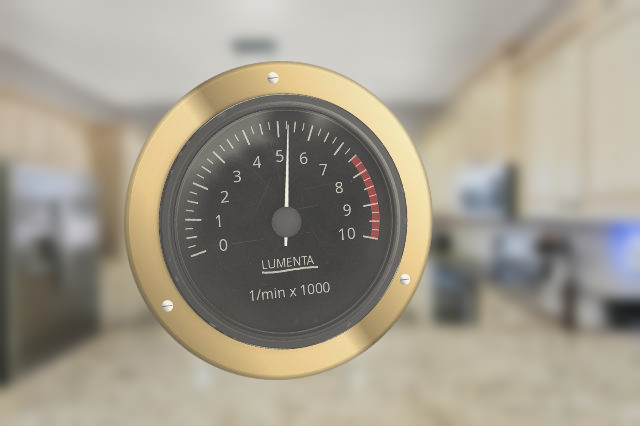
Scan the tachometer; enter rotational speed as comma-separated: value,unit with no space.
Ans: 5250,rpm
